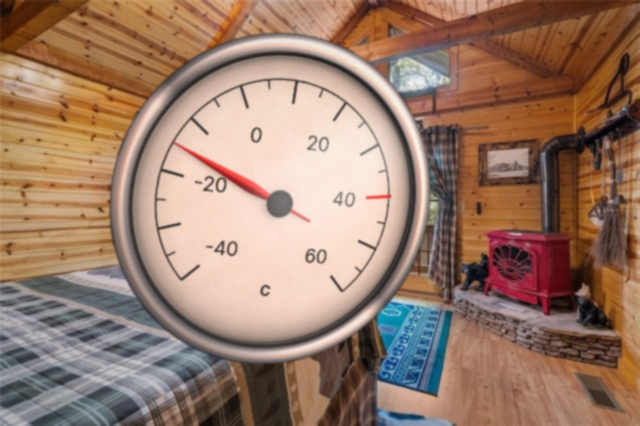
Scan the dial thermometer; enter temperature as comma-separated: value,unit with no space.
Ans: -15,°C
